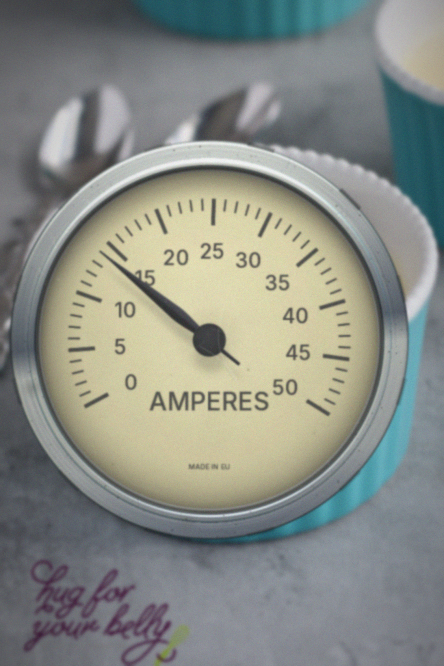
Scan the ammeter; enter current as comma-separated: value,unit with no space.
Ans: 14,A
